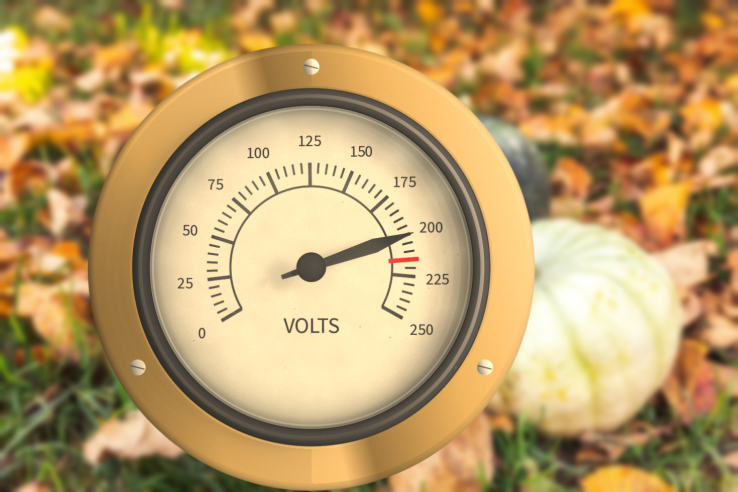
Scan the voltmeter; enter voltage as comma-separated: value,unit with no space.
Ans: 200,V
